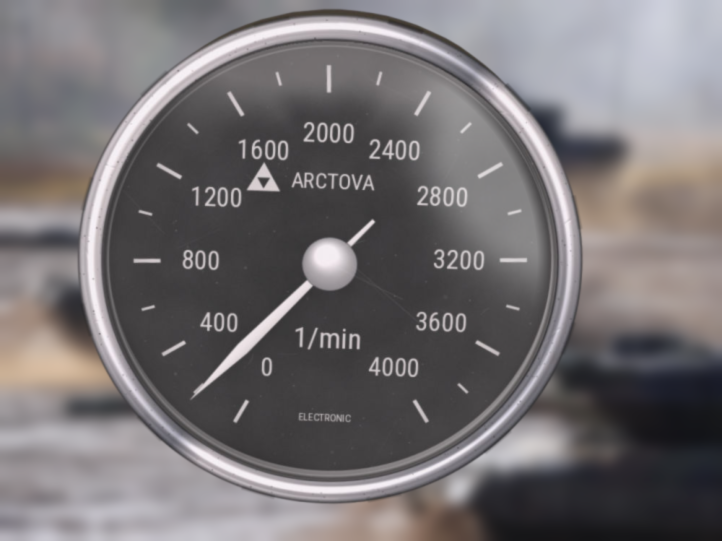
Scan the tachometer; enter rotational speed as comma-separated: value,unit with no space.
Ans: 200,rpm
